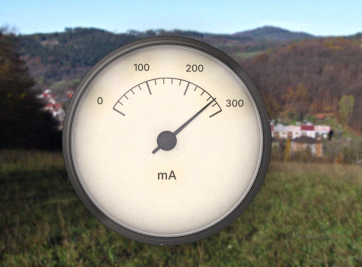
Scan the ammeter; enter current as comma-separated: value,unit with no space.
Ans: 270,mA
